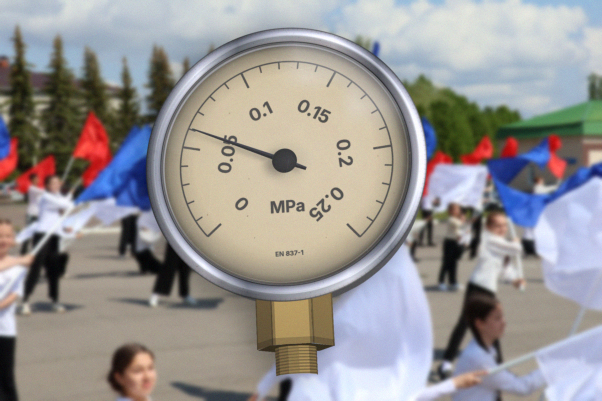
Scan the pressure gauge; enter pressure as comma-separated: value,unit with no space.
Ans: 0.06,MPa
